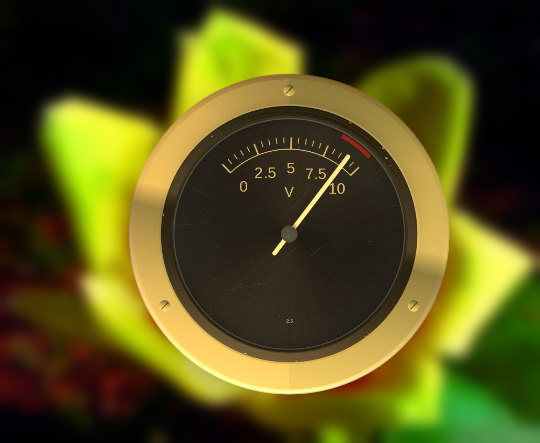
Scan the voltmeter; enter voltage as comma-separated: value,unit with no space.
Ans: 9,V
